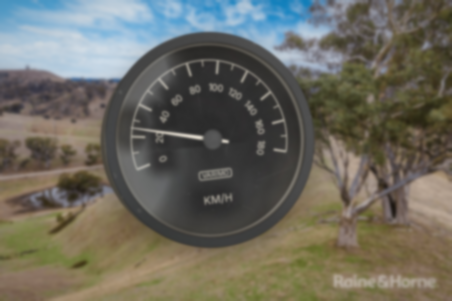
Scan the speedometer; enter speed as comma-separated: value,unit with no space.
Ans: 25,km/h
